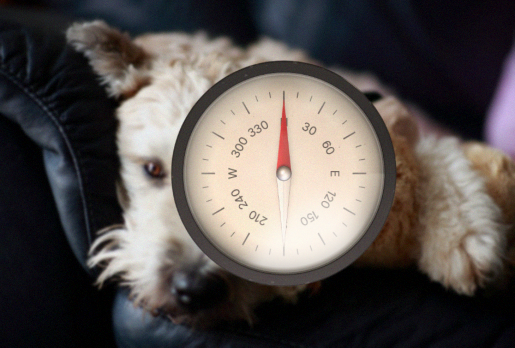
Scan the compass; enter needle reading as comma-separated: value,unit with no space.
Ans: 0,°
